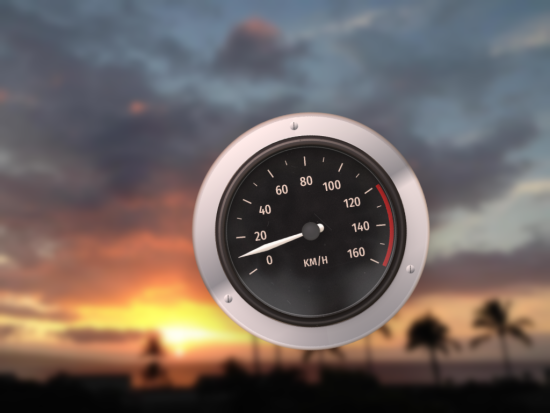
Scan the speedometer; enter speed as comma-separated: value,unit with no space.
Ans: 10,km/h
